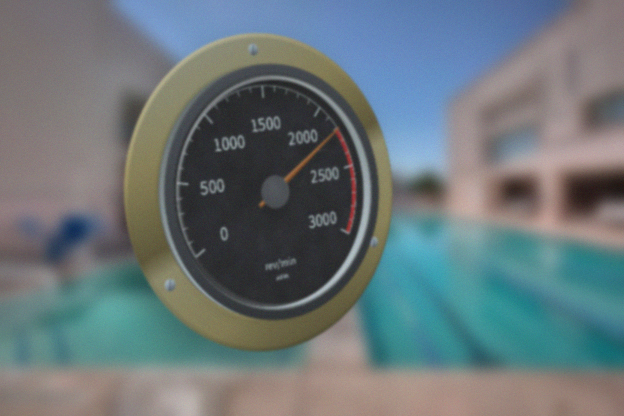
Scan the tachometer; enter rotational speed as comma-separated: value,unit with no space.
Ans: 2200,rpm
